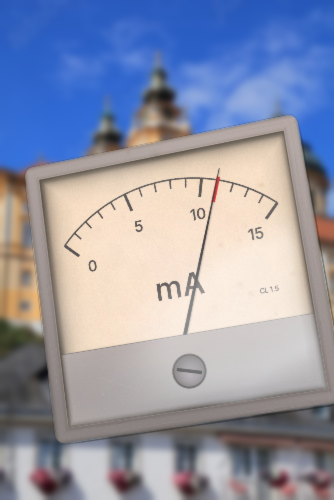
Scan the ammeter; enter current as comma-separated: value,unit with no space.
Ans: 11,mA
